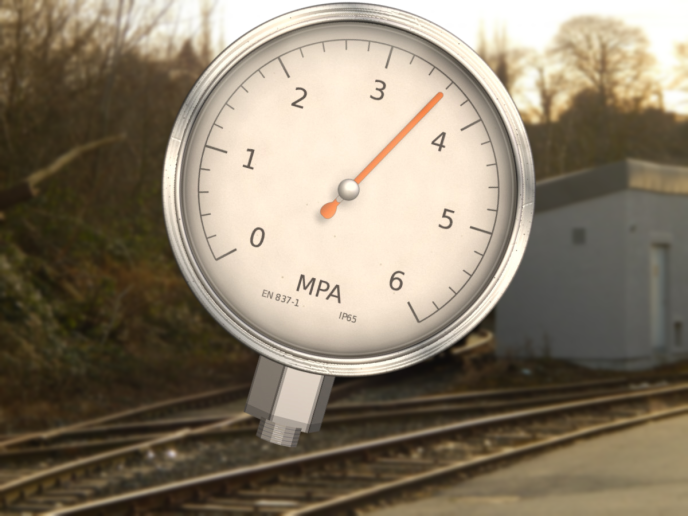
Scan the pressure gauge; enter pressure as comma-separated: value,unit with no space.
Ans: 3.6,MPa
